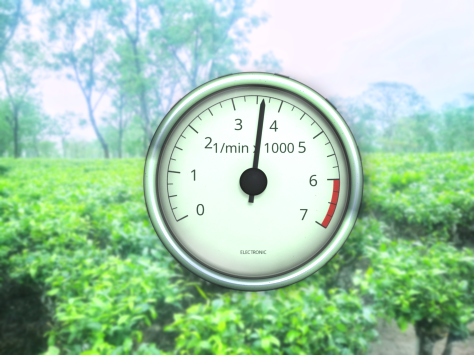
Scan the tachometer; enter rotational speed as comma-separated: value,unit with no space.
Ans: 3625,rpm
